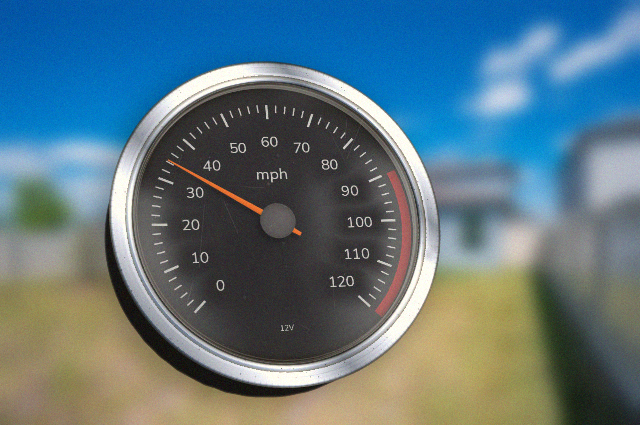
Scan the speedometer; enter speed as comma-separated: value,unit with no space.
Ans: 34,mph
